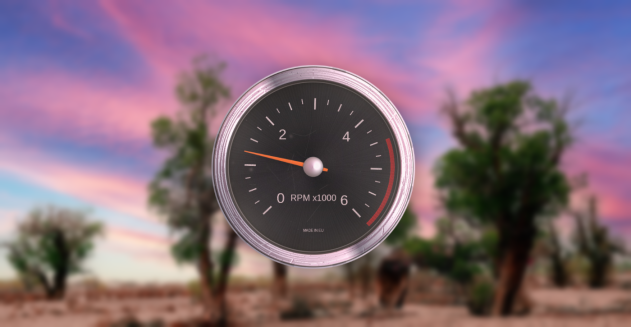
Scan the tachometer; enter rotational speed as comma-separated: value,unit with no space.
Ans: 1250,rpm
